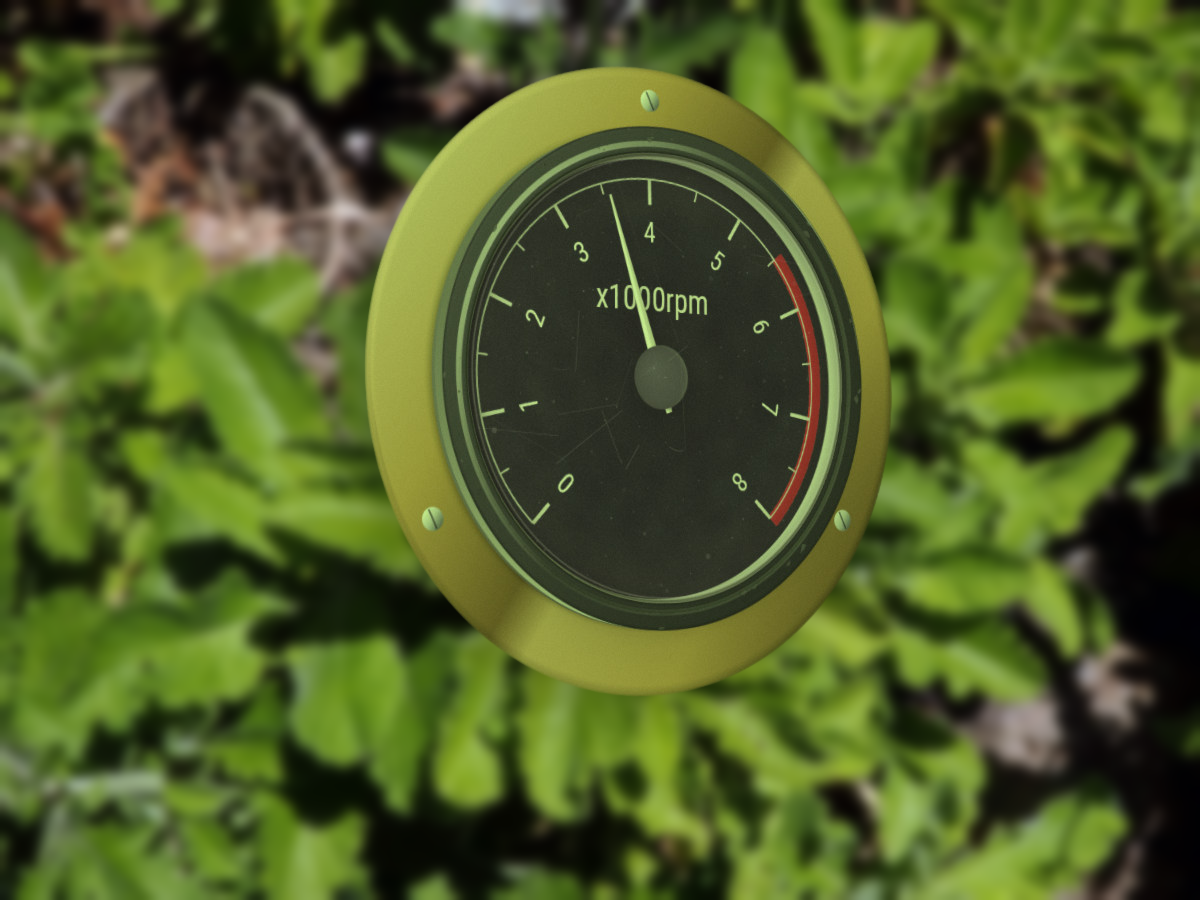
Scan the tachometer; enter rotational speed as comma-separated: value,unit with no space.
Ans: 3500,rpm
